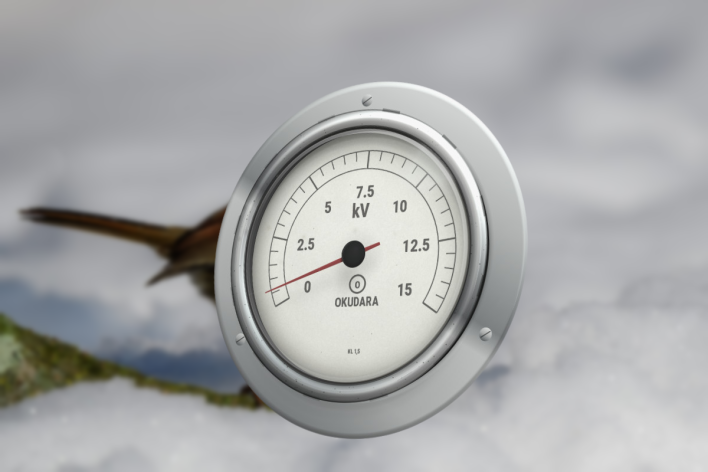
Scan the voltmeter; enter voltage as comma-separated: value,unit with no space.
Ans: 0.5,kV
